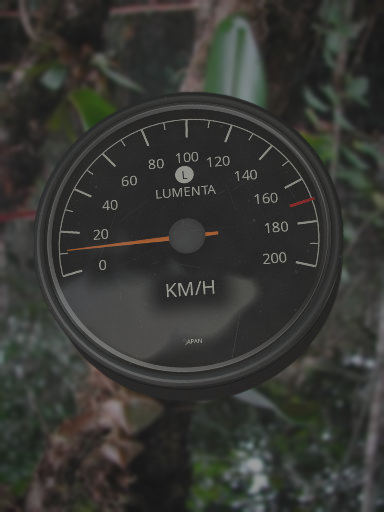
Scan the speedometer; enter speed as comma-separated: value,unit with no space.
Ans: 10,km/h
